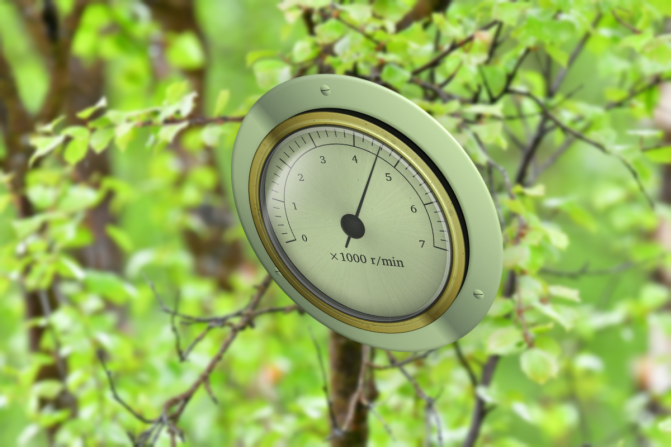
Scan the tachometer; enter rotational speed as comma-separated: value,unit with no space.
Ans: 4600,rpm
